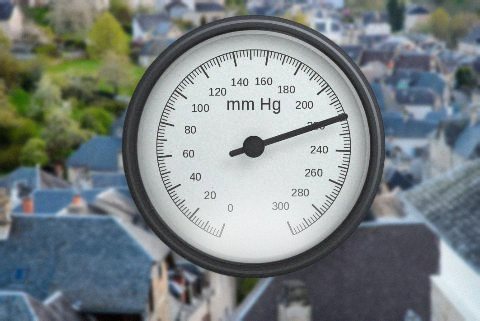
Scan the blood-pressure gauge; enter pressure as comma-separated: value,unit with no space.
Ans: 220,mmHg
